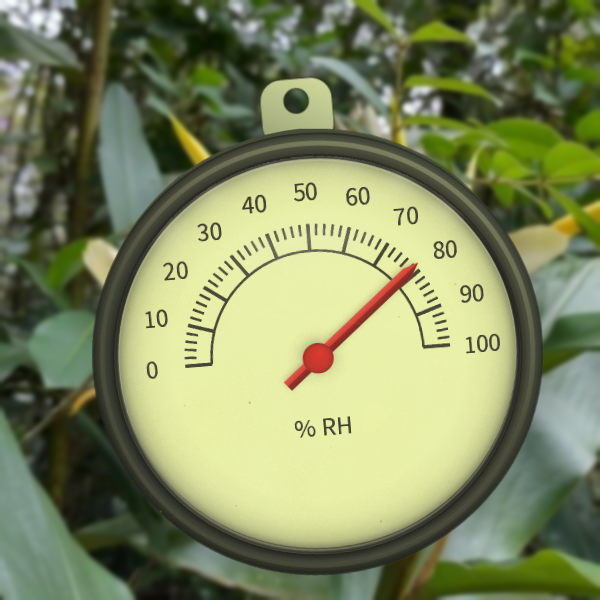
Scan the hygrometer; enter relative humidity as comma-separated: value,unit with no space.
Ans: 78,%
